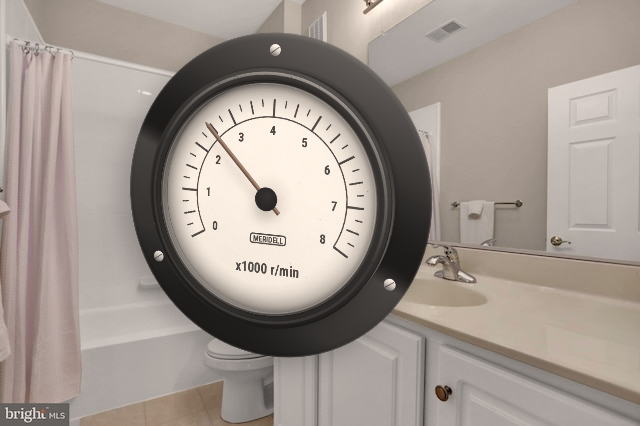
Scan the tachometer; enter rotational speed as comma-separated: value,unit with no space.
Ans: 2500,rpm
